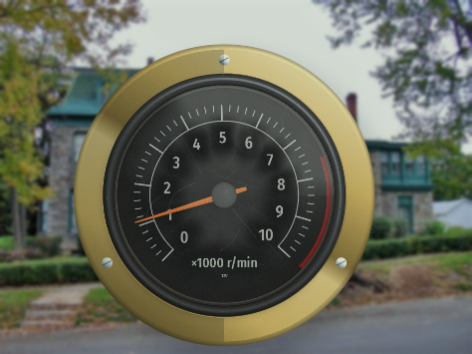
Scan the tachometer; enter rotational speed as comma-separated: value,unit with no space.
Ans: 1100,rpm
